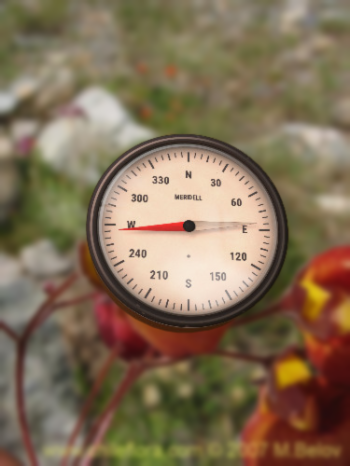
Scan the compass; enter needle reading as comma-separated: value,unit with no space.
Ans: 265,°
